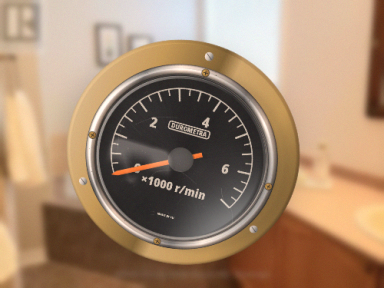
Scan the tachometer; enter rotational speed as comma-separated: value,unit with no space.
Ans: 0,rpm
